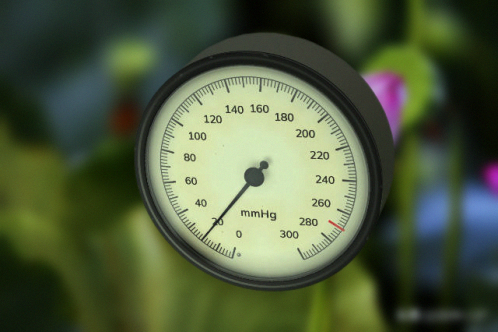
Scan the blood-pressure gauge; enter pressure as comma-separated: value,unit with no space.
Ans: 20,mmHg
